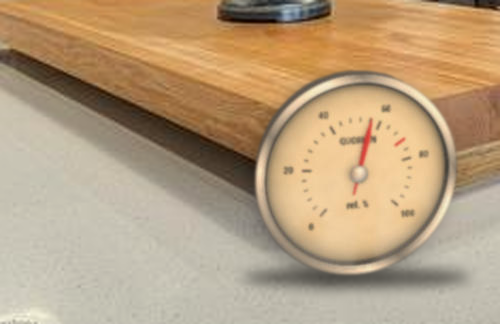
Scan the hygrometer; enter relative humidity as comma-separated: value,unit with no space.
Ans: 56,%
